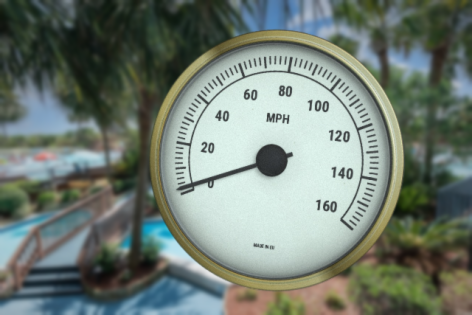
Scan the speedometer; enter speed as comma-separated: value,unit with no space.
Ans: 2,mph
